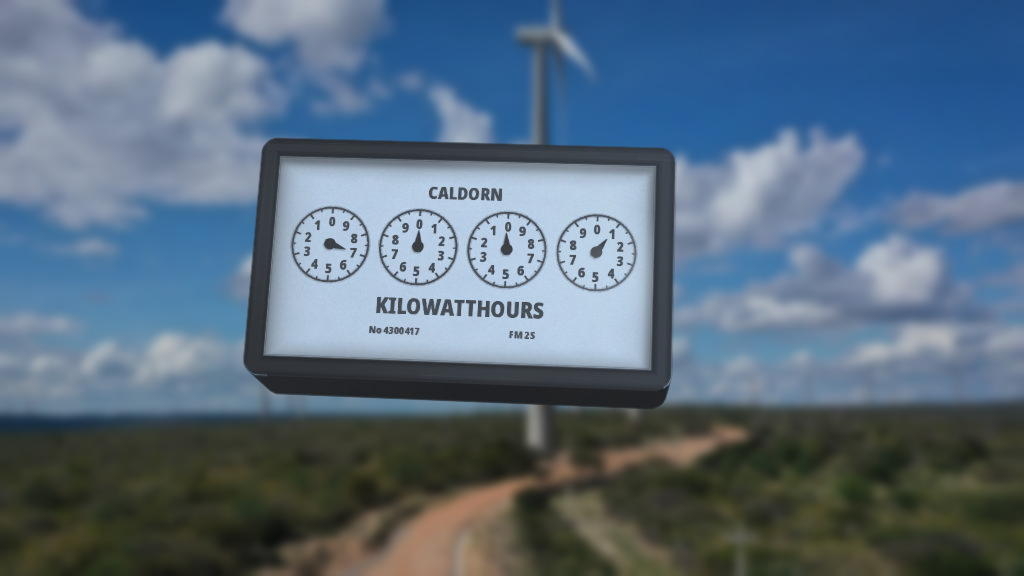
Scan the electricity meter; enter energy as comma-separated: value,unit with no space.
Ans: 7001,kWh
